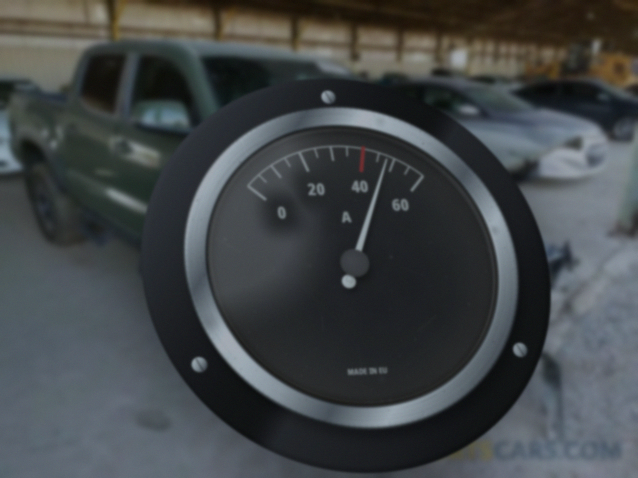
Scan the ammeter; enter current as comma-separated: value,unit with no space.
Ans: 47.5,A
